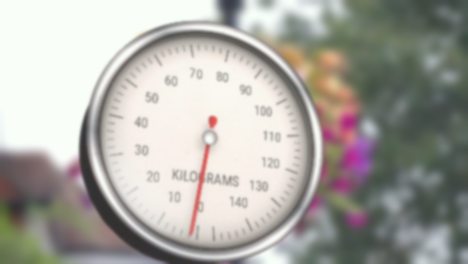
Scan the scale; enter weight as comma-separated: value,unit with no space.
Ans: 2,kg
